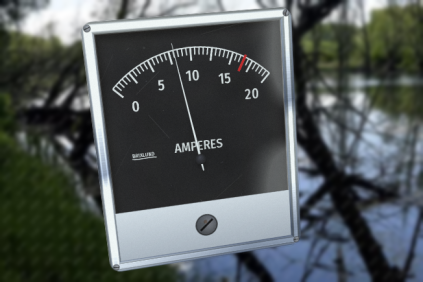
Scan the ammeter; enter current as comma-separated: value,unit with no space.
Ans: 8,A
